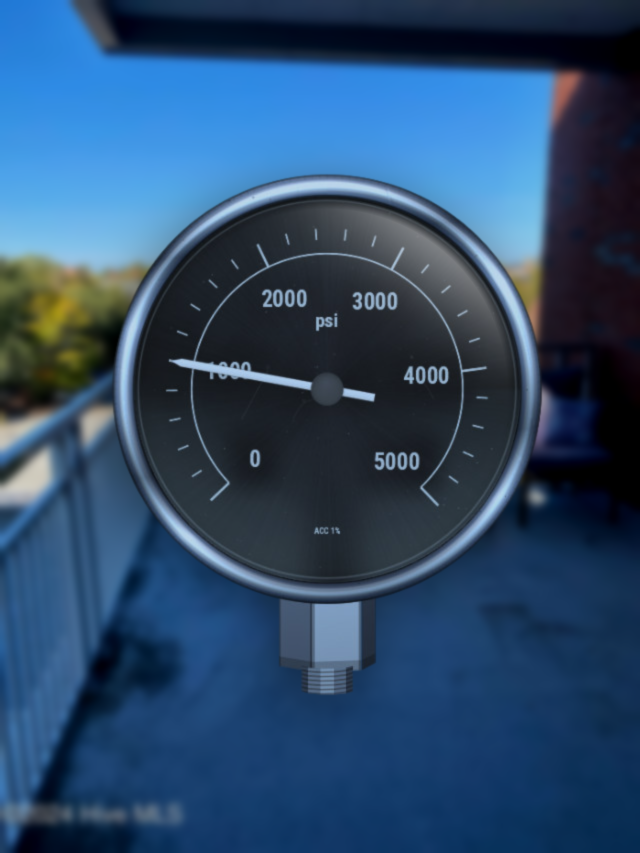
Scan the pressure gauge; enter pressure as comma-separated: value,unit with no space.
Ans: 1000,psi
